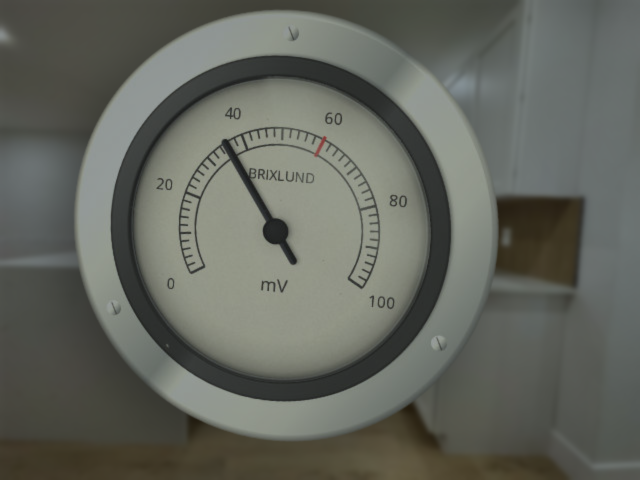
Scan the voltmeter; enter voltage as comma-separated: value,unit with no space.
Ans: 36,mV
